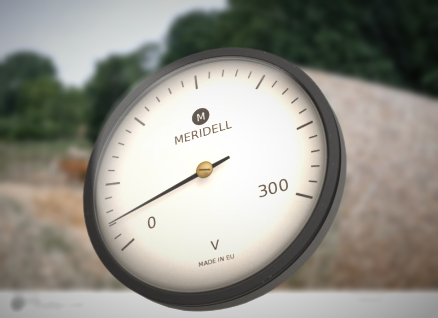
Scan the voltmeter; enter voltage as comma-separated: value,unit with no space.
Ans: 20,V
